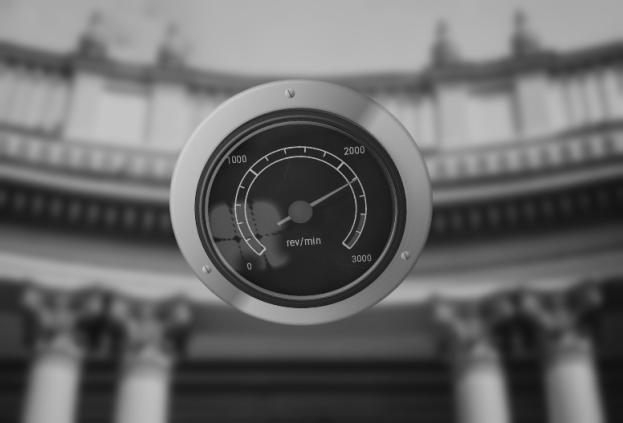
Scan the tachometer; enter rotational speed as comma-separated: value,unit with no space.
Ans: 2200,rpm
